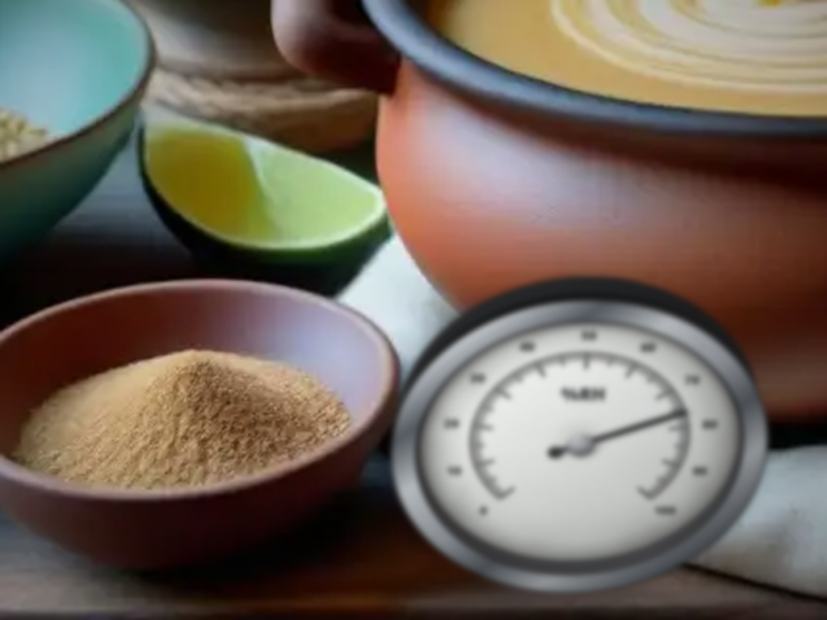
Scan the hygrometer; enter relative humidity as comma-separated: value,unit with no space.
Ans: 75,%
